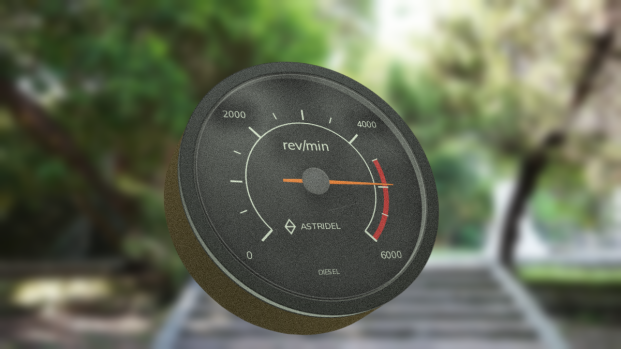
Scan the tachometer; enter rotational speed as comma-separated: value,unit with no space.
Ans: 5000,rpm
